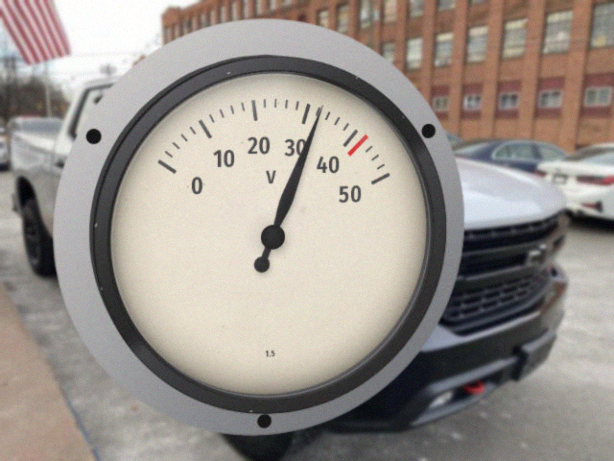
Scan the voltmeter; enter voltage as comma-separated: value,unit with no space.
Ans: 32,V
